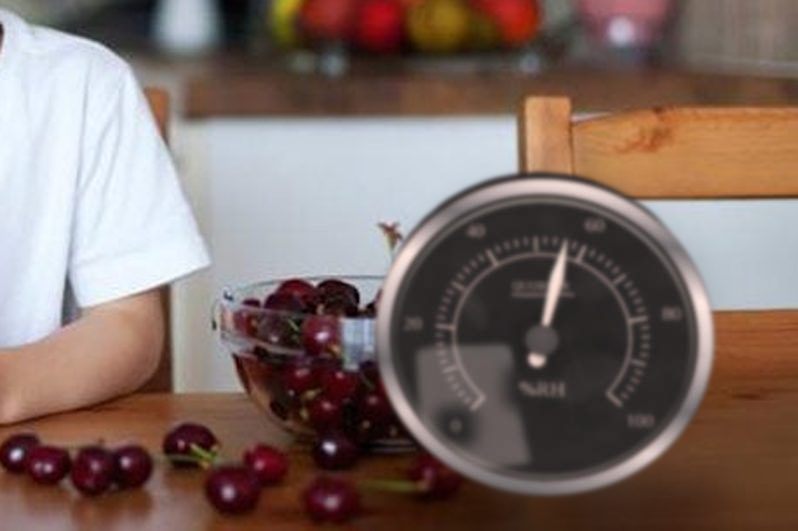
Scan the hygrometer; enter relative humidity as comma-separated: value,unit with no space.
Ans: 56,%
